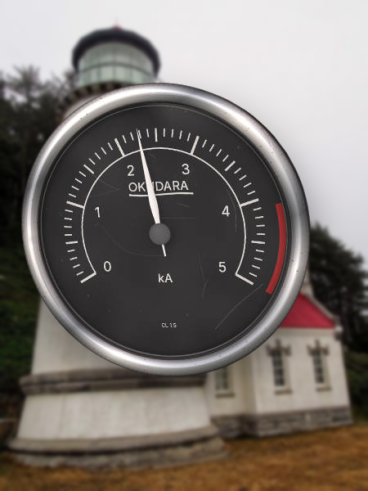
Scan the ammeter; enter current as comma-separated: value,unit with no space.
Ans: 2.3,kA
